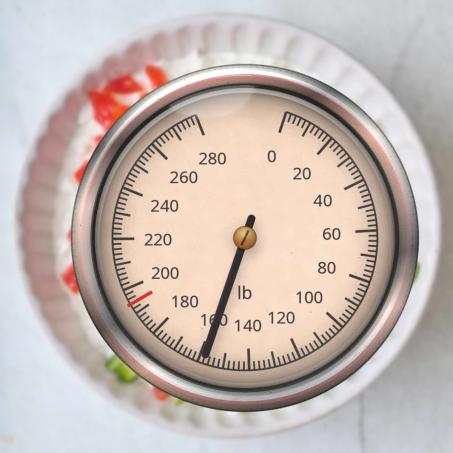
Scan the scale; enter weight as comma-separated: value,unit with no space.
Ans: 158,lb
